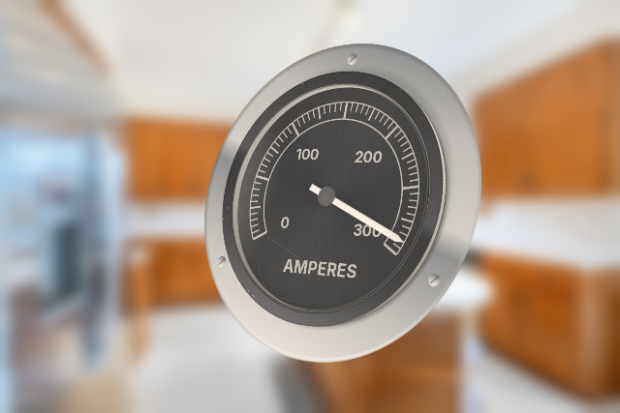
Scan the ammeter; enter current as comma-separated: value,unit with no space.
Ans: 290,A
